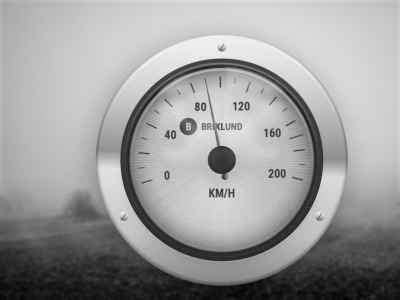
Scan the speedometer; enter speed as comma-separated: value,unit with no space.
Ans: 90,km/h
